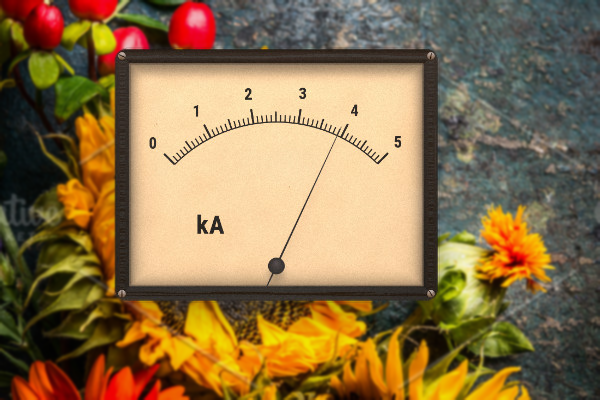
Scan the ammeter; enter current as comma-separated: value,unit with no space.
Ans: 3.9,kA
